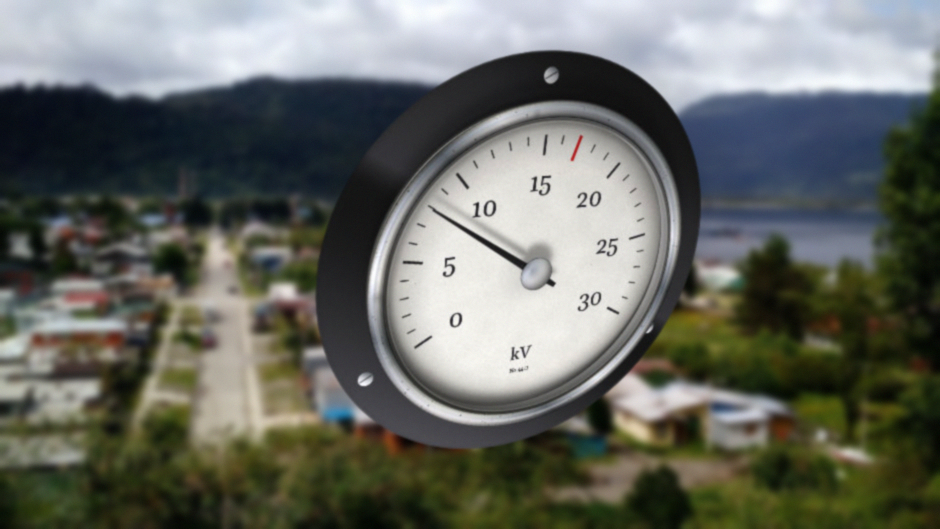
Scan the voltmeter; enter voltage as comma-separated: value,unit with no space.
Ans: 8,kV
